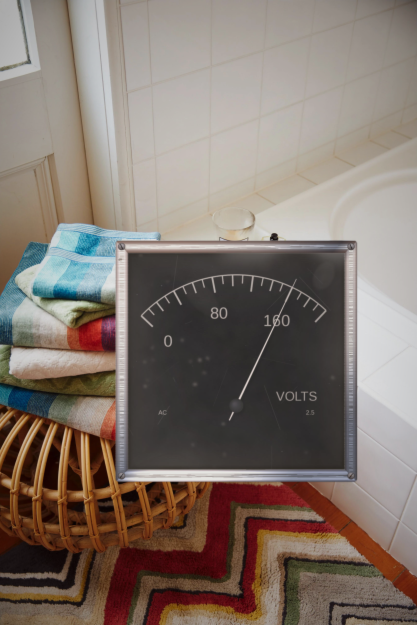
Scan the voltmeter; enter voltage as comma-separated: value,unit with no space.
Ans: 160,V
